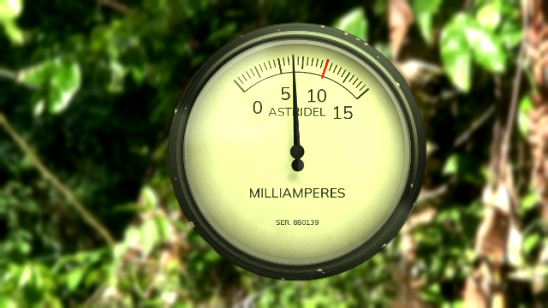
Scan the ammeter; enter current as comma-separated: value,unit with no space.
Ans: 6.5,mA
